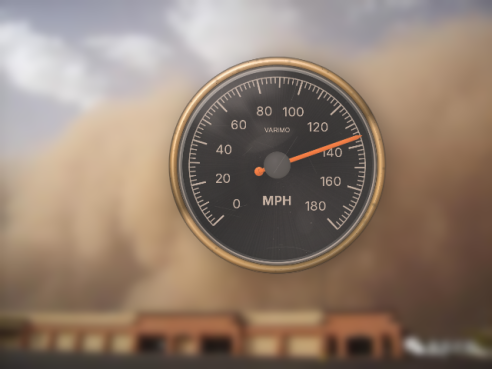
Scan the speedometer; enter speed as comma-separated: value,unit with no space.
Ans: 136,mph
